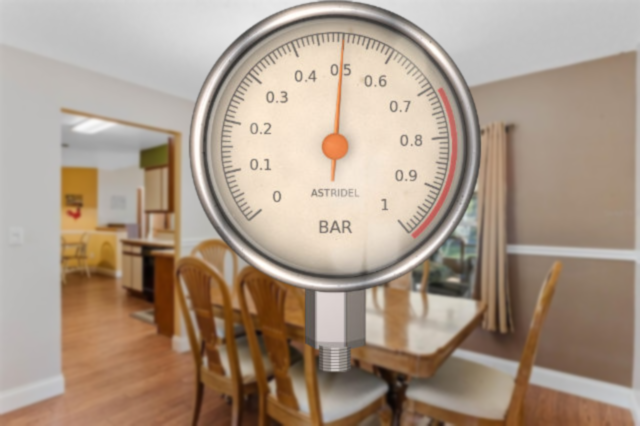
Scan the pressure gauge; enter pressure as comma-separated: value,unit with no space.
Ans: 0.5,bar
